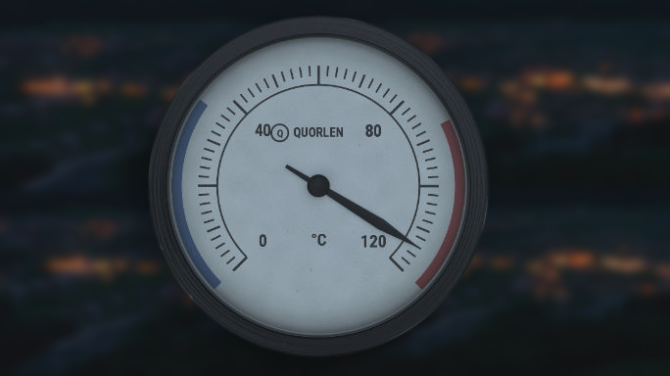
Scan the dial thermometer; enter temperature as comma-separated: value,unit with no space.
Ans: 114,°C
